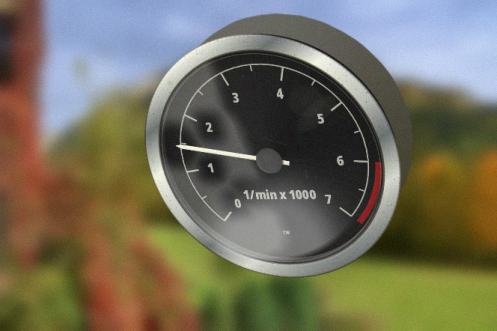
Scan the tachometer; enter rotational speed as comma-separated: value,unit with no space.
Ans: 1500,rpm
